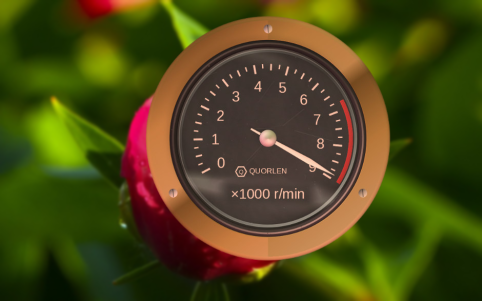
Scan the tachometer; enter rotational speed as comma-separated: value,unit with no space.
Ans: 8875,rpm
